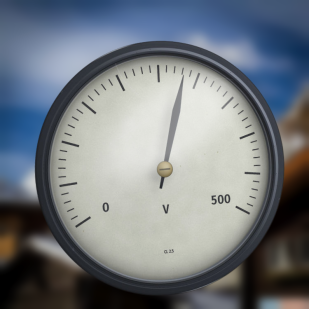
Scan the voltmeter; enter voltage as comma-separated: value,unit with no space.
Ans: 280,V
